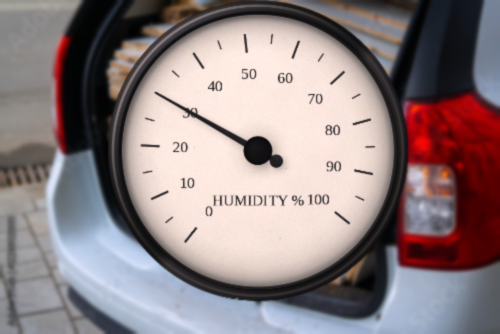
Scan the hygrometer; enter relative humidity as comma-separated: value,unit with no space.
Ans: 30,%
